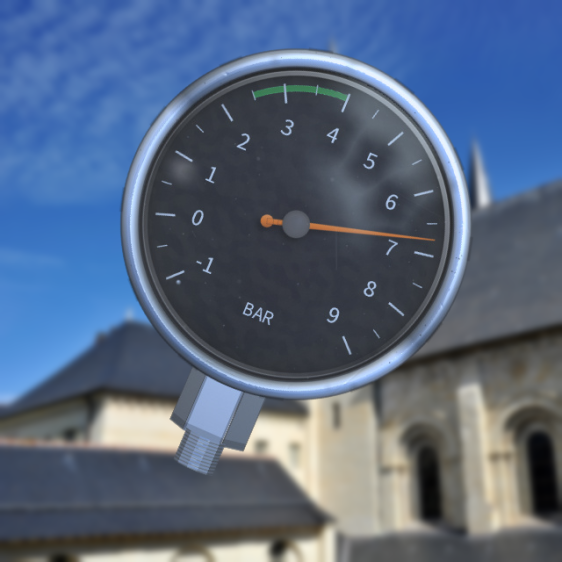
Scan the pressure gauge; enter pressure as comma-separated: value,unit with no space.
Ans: 6.75,bar
